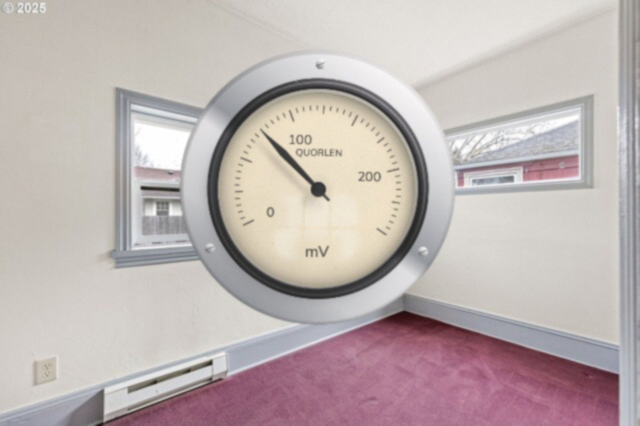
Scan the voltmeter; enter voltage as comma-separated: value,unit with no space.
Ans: 75,mV
